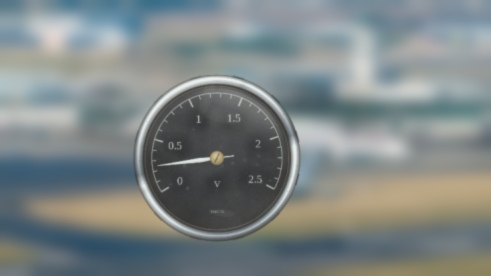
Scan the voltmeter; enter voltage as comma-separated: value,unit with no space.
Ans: 0.25,V
